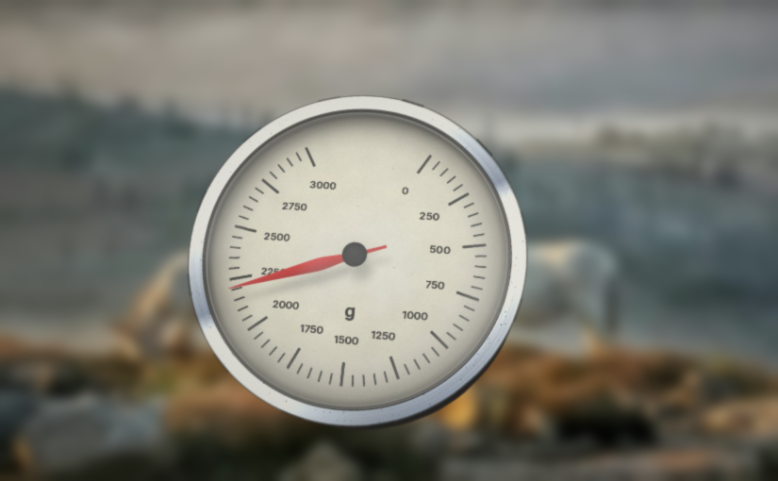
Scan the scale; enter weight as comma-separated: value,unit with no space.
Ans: 2200,g
